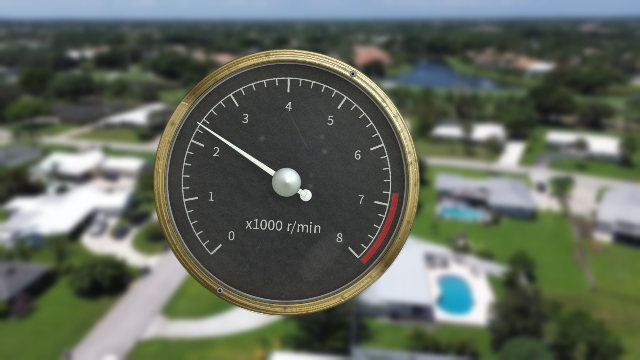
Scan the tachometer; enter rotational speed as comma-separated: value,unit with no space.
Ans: 2300,rpm
